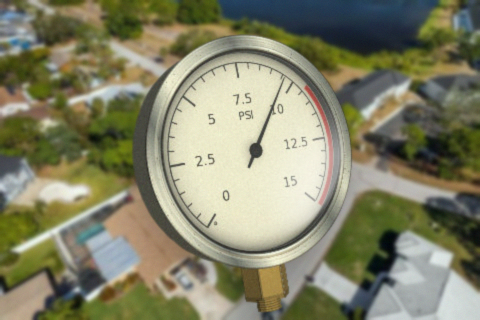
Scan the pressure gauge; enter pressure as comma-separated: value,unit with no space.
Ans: 9.5,psi
